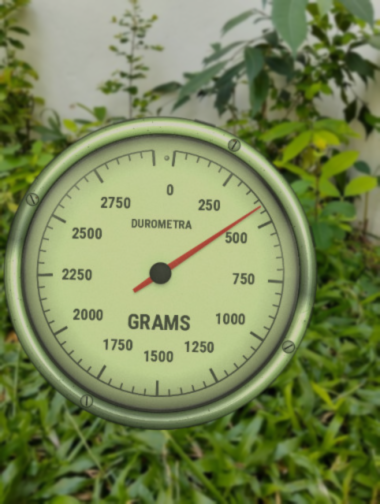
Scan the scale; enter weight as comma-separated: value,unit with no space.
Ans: 425,g
